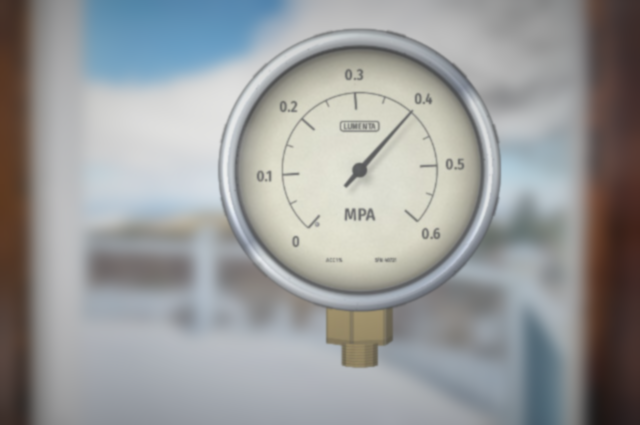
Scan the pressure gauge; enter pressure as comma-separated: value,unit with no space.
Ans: 0.4,MPa
